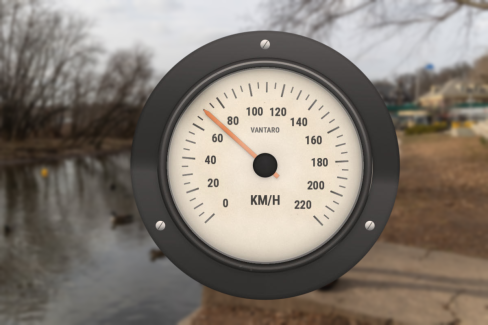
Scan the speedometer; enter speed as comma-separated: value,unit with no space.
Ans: 70,km/h
